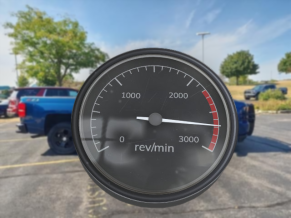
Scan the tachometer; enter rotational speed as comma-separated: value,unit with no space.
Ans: 2700,rpm
